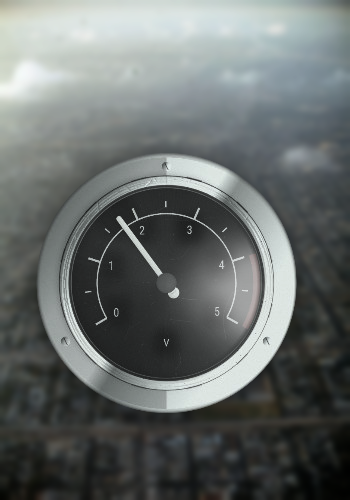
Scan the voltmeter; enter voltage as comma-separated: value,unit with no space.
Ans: 1.75,V
